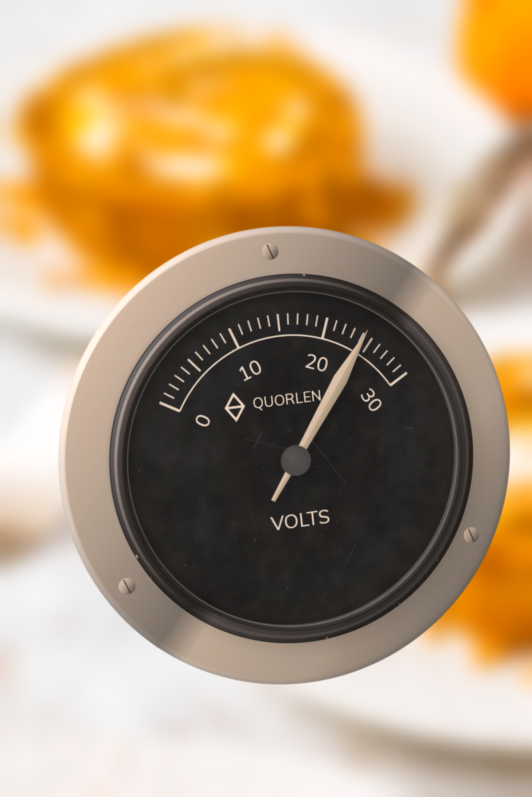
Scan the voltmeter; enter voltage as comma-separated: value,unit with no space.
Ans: 24,V
